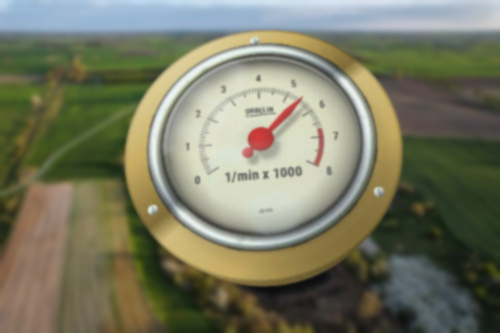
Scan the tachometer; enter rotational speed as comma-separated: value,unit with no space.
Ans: 5500,rpm
